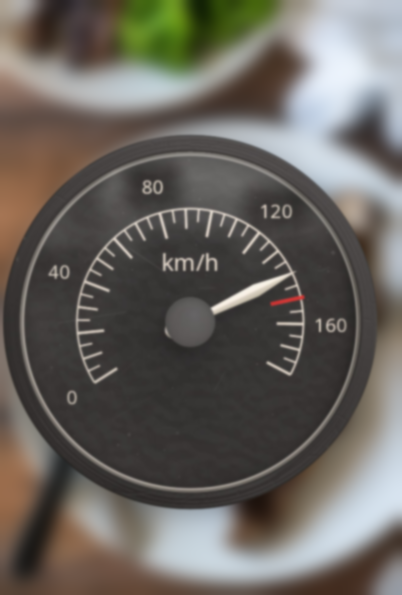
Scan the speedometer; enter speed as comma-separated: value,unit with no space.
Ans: 140,km/h
